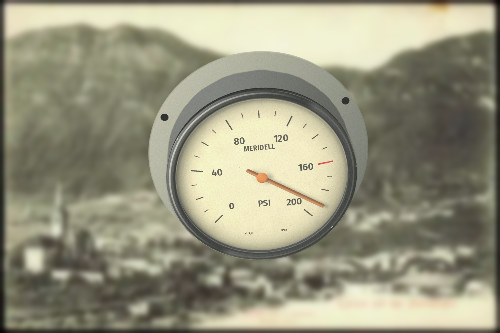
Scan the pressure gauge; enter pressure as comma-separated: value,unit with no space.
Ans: 190,psi
